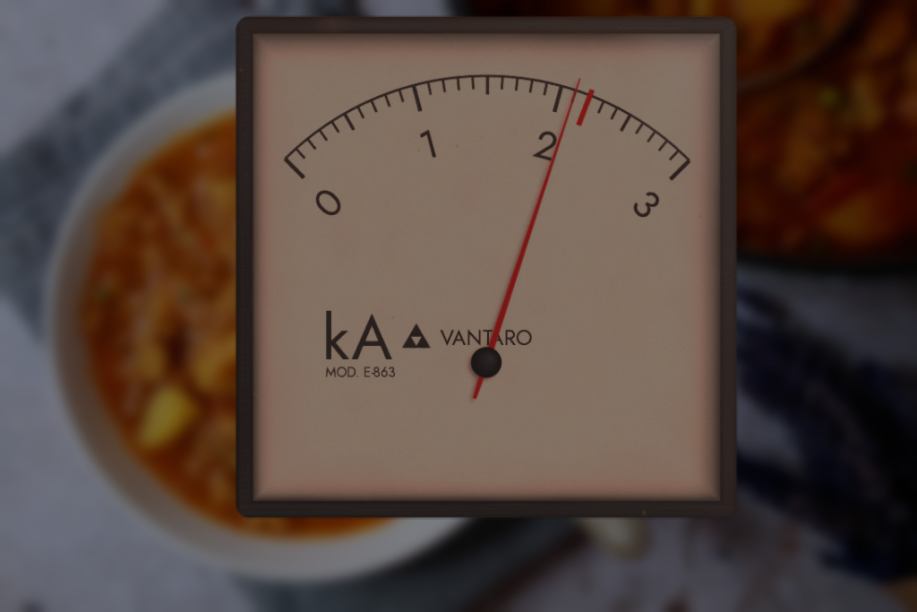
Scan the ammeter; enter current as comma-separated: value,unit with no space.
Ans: 2.1,kA
